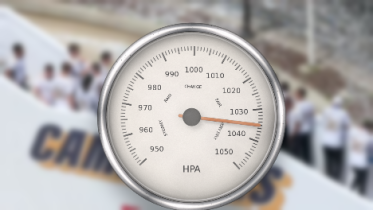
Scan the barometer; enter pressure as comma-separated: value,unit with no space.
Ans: 1035,hPa
